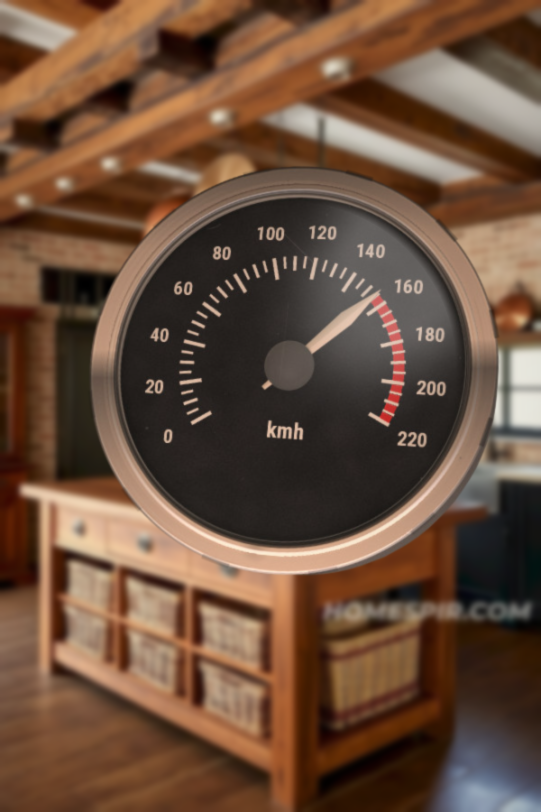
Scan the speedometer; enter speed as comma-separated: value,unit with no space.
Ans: 155,km/h
